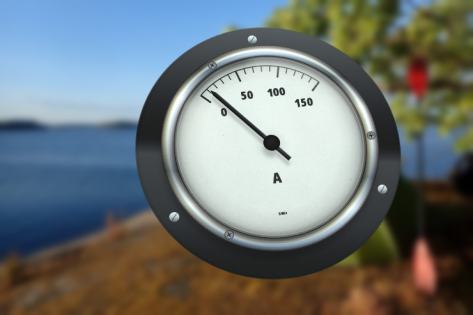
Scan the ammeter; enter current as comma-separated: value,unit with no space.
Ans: 10,A
